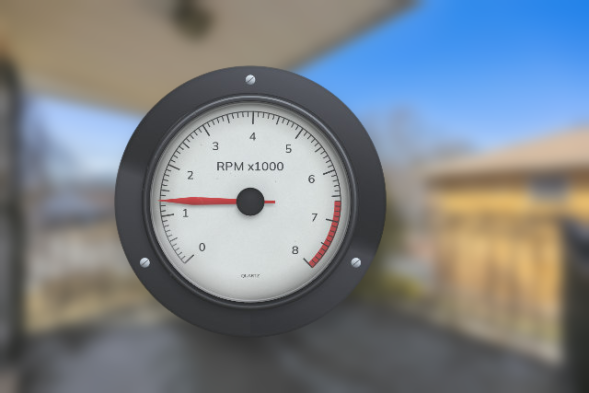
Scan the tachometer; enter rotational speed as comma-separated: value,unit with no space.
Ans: 1300,rpm
